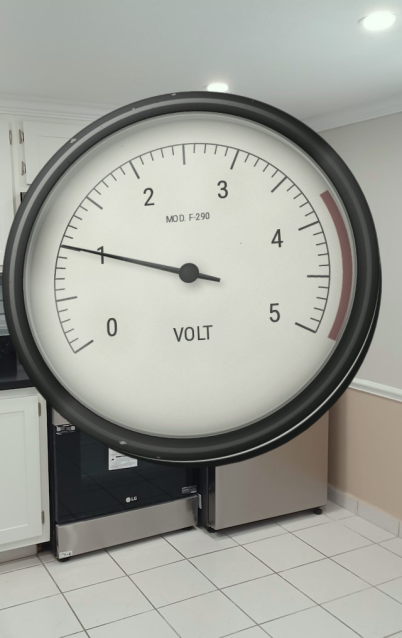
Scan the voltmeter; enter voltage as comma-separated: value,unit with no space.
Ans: 1,V
